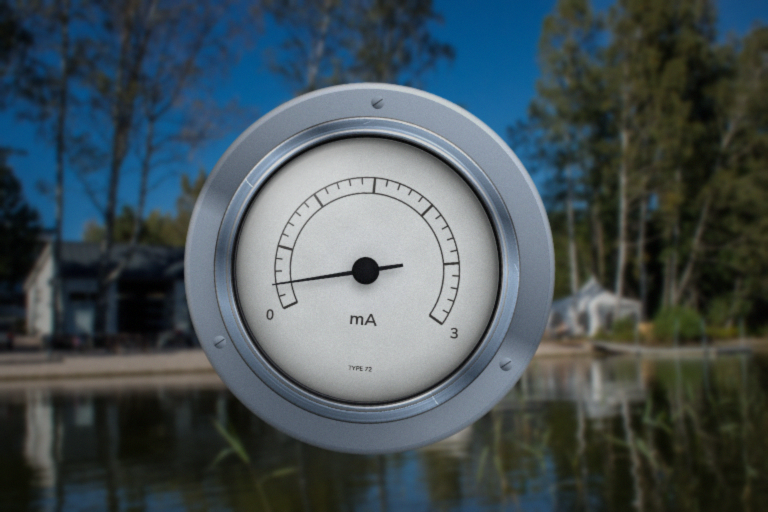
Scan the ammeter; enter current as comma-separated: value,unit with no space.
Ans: 0.2,mA
